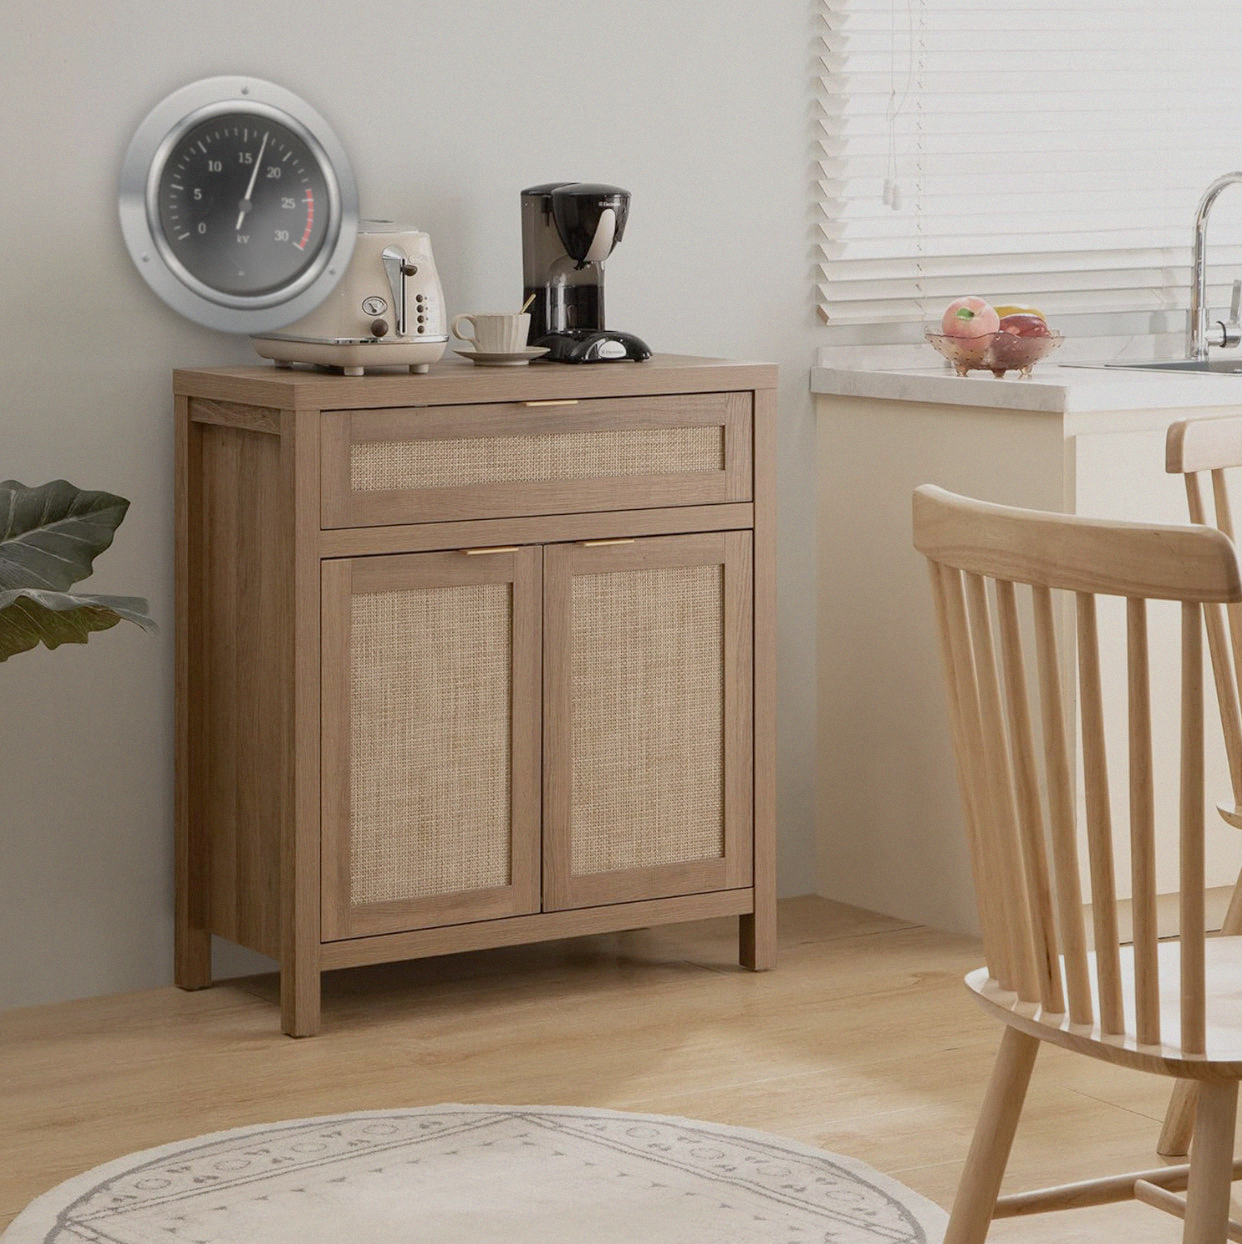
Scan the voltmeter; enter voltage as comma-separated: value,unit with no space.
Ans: 17,kV
